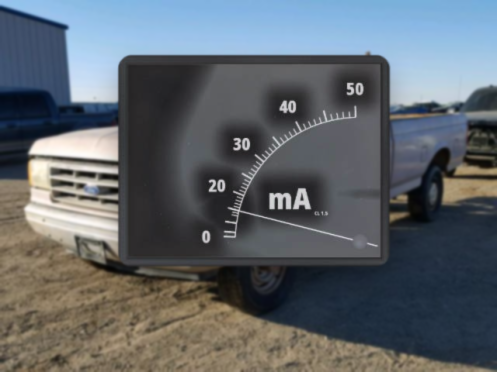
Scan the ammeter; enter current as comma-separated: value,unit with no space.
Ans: 15,mA
